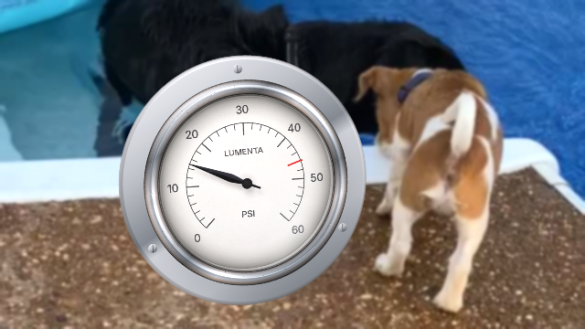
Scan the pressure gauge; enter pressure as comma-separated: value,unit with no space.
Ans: 15,psi
